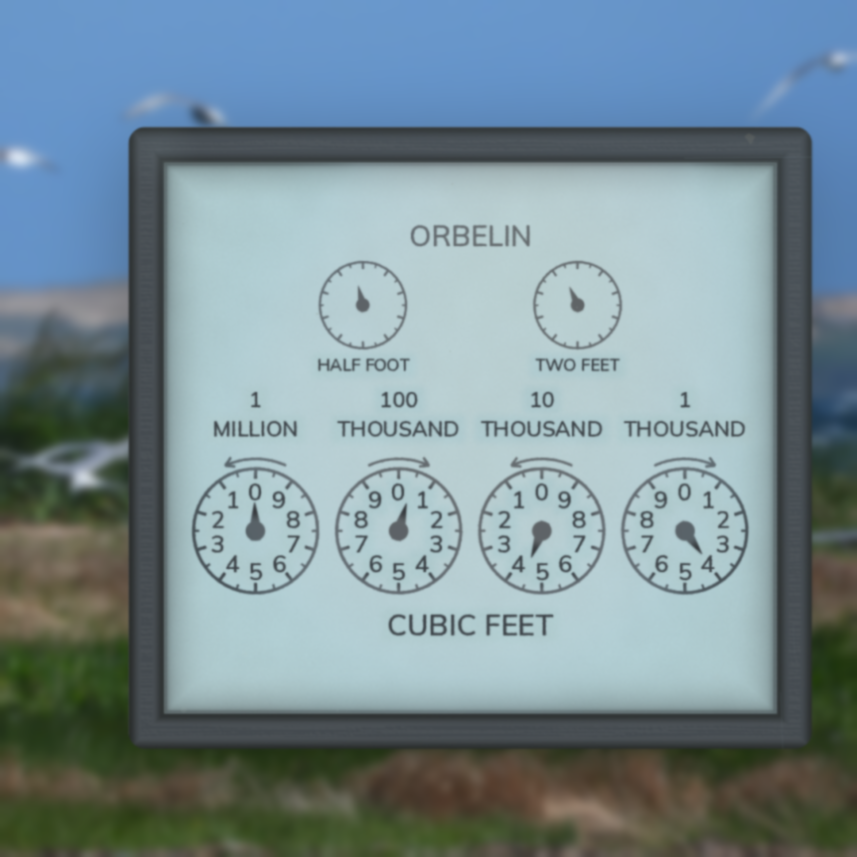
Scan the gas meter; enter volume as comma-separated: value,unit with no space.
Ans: 4400,ft³
